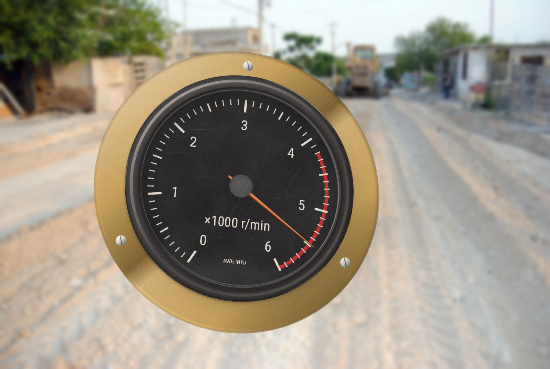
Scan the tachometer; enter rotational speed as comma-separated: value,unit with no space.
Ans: 5500,rpm
